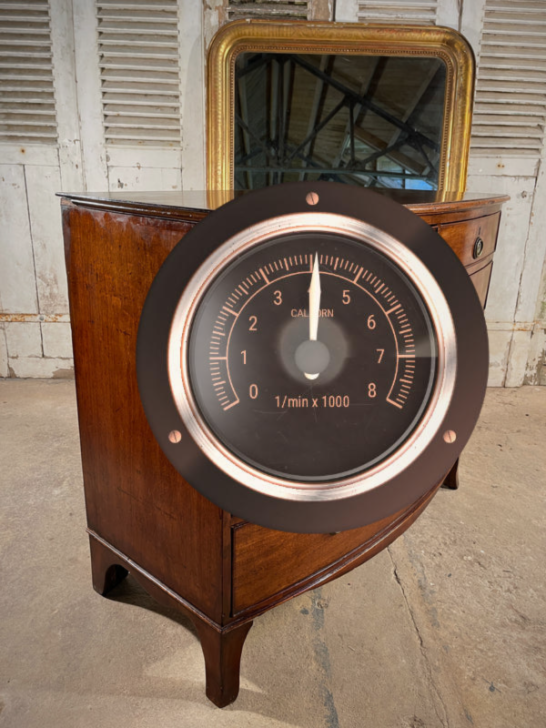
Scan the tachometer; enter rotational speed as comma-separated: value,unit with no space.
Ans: 4100,rpm
